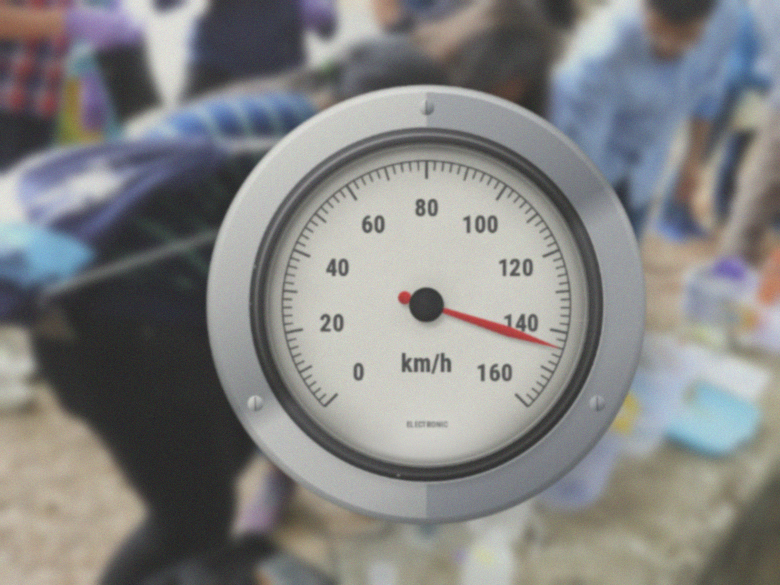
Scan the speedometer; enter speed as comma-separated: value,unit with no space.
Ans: 144,km/h
